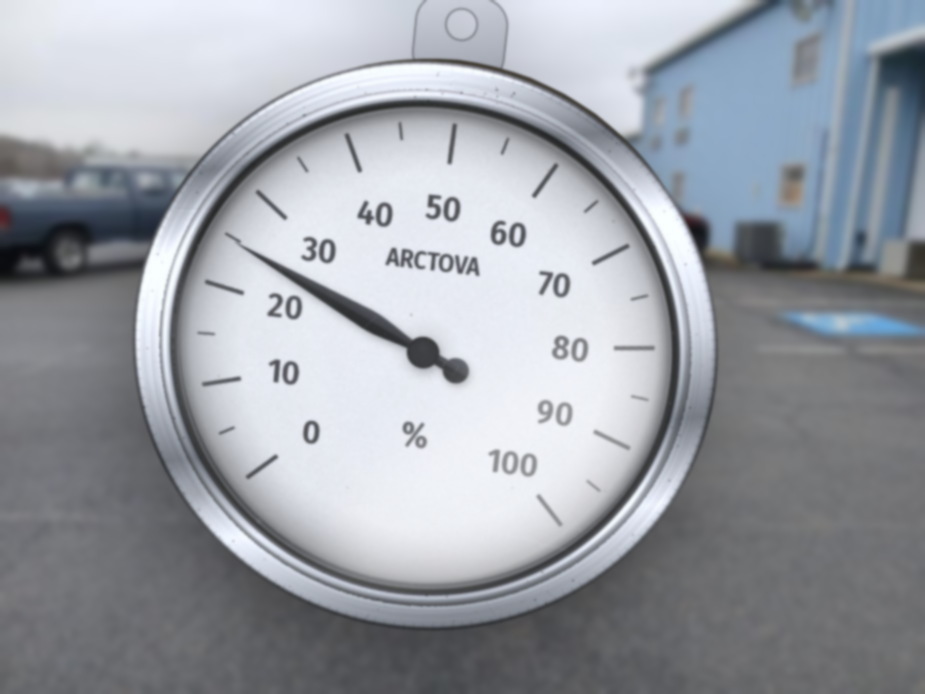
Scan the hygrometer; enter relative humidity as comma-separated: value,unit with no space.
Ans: 25,%
